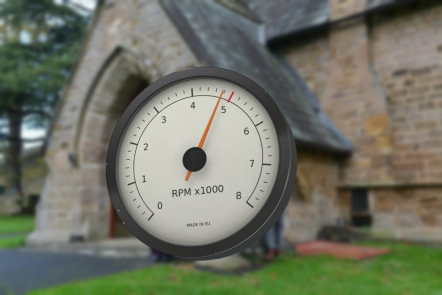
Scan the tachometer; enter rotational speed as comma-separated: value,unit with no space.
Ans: 4800,rpm
